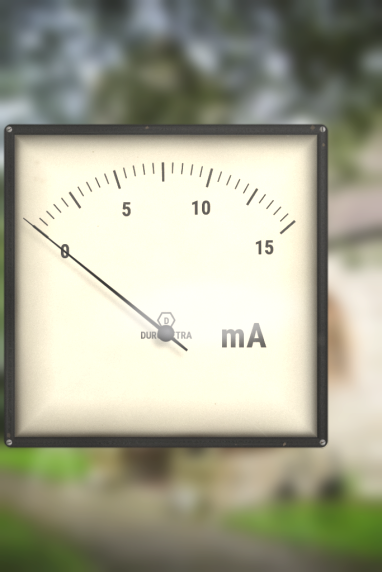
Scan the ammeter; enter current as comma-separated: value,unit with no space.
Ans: 0,mA
